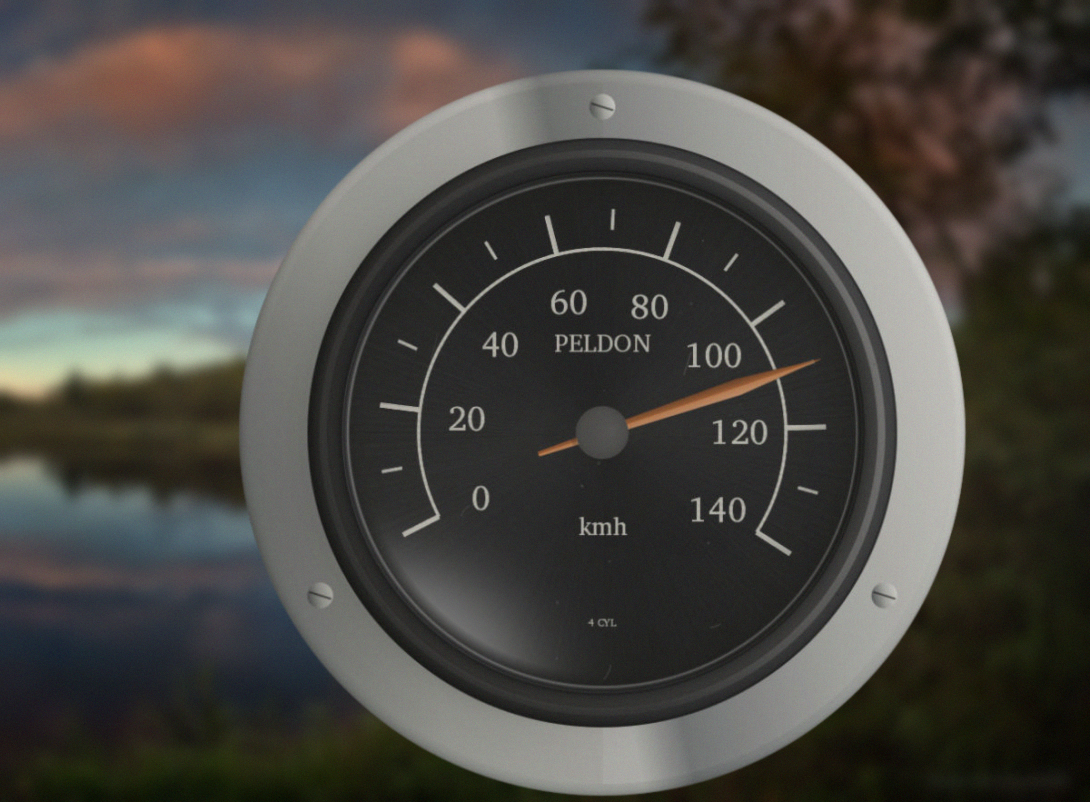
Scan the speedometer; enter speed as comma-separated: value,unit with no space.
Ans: 110,km/h
